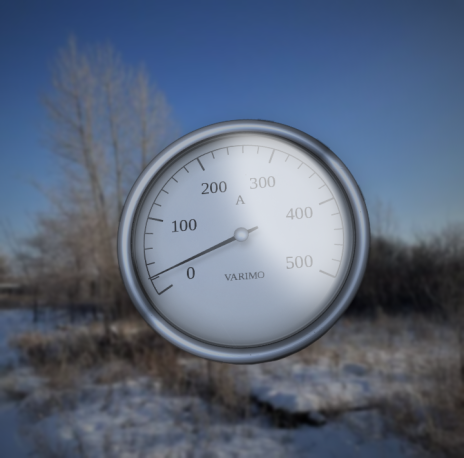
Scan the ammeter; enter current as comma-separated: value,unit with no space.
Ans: 20,A
